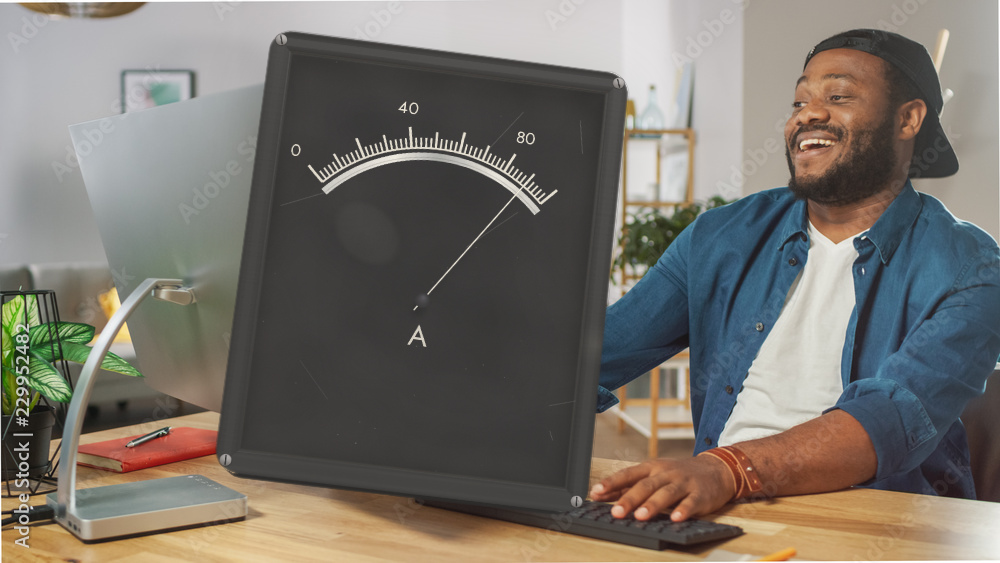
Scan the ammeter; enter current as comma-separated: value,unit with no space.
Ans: 90,A
